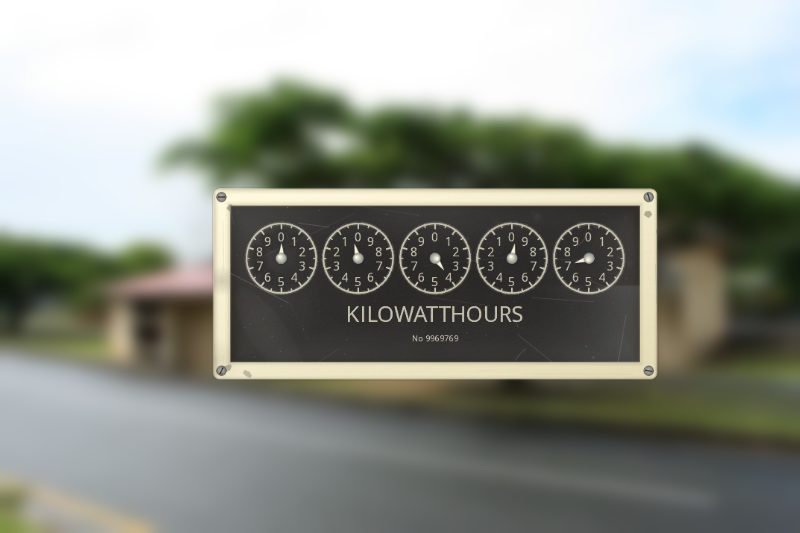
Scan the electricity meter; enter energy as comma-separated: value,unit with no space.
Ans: 397,kWh
